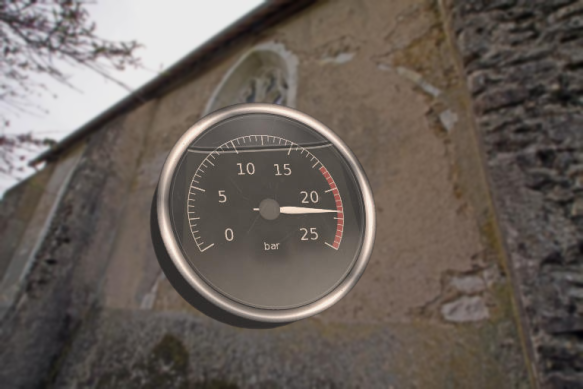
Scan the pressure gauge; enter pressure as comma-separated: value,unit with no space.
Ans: 22,bar
